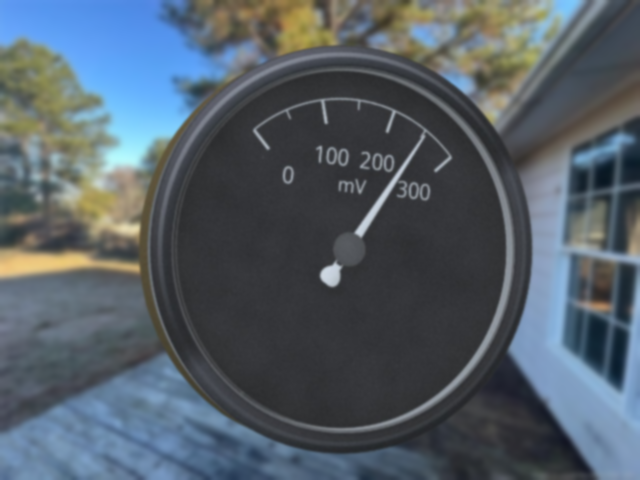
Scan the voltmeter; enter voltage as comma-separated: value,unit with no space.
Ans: 250,mV
